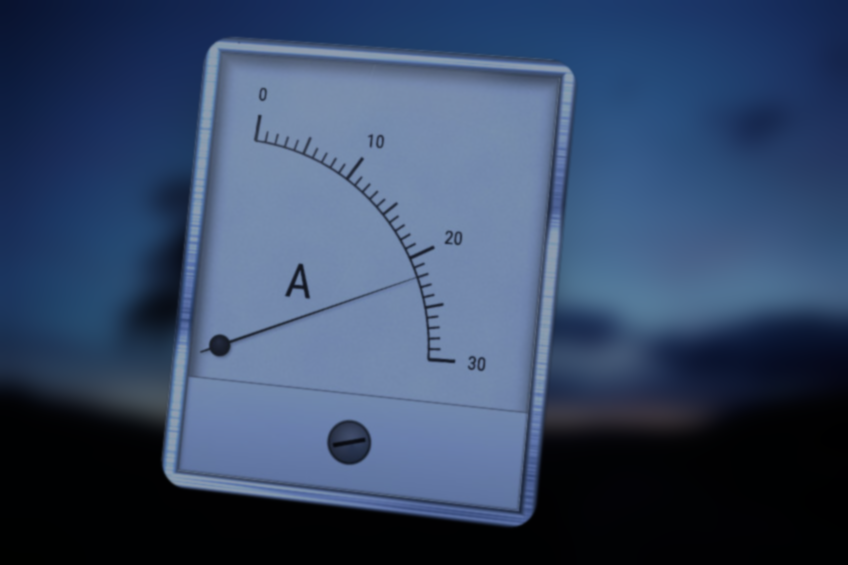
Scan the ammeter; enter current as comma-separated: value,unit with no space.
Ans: 22,A
